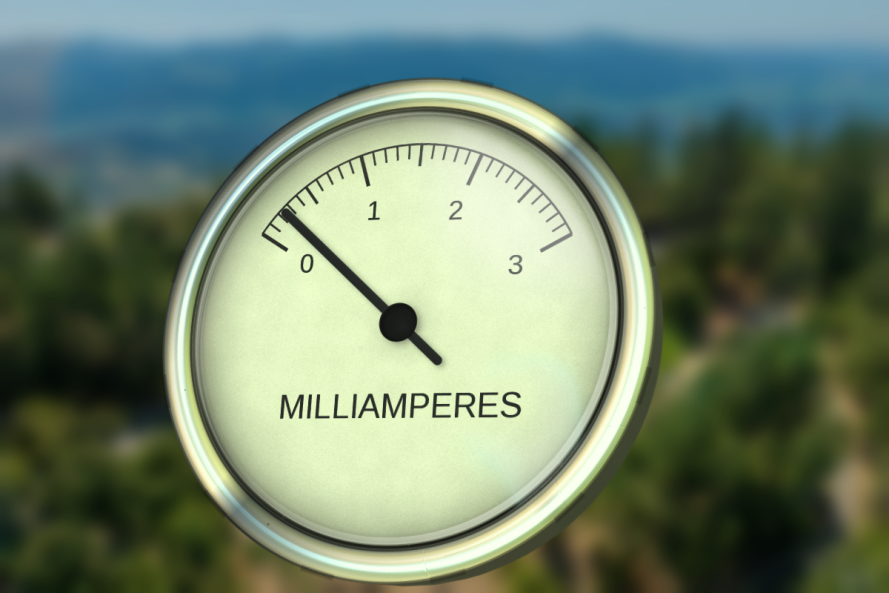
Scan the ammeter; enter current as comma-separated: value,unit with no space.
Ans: 0.25,mA
